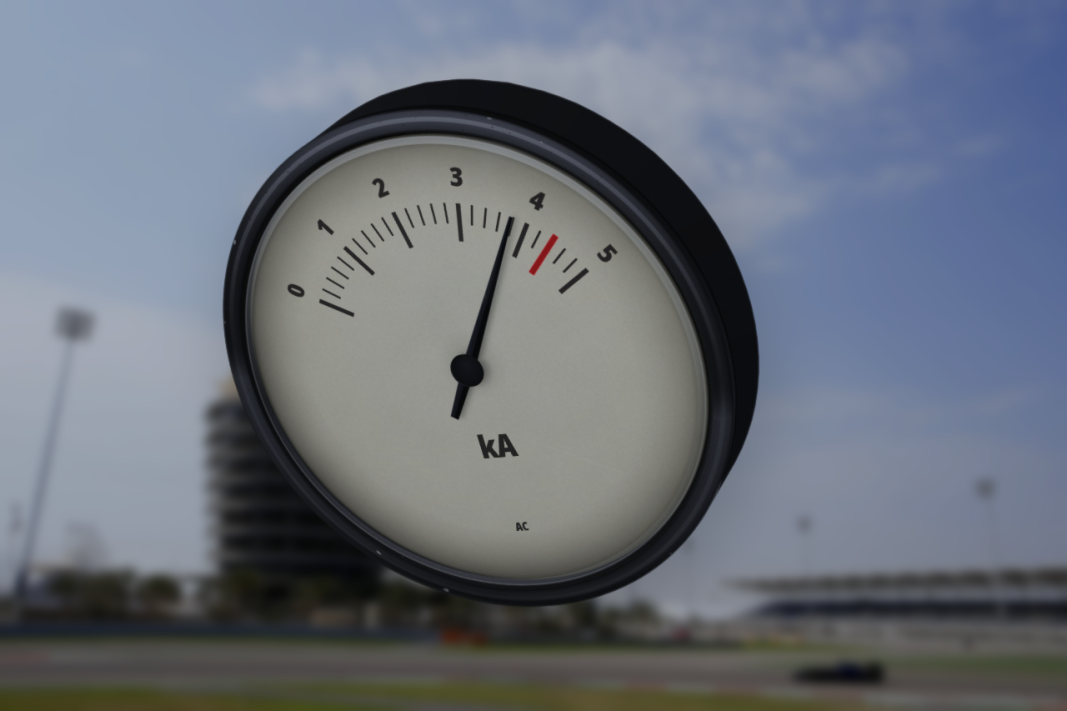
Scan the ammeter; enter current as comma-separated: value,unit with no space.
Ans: 3.8,kA
